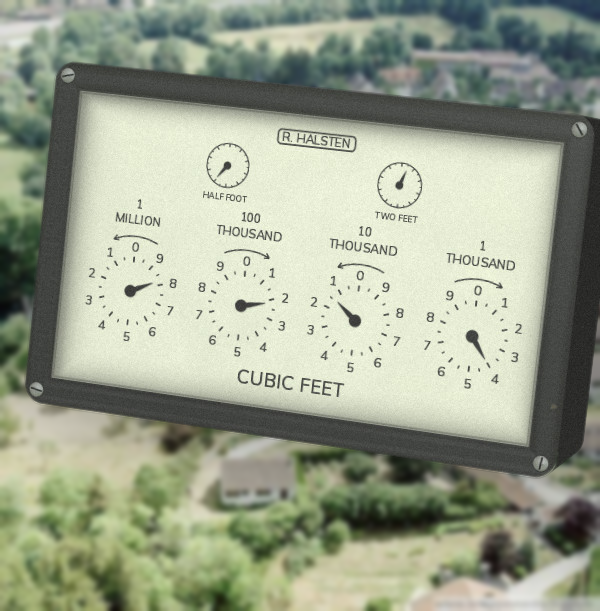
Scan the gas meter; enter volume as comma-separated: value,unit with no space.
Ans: 821400,ft³
